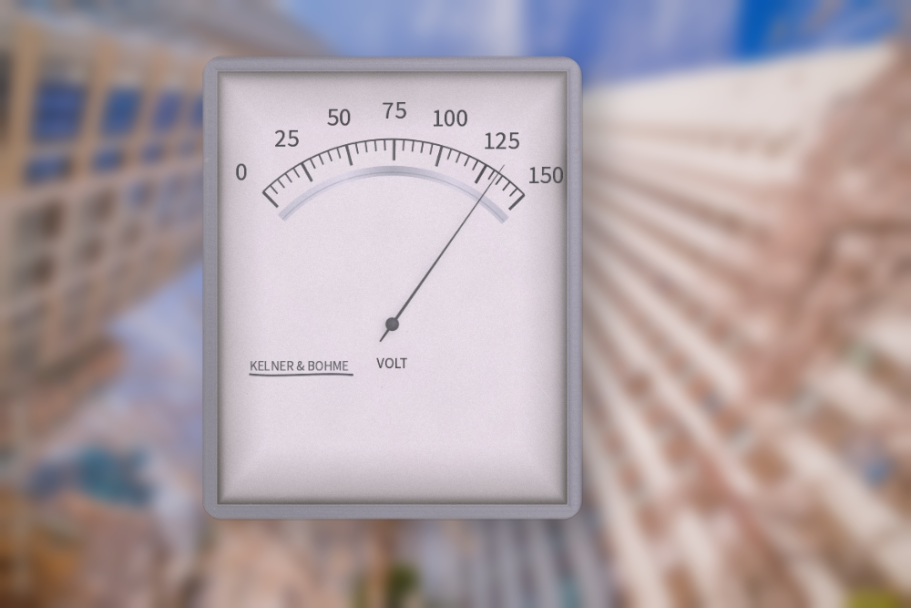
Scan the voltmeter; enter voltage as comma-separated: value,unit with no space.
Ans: 132.5,V
